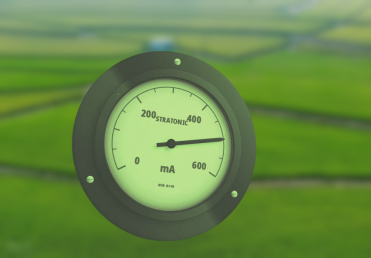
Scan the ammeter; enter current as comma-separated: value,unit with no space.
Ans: 500,mA
